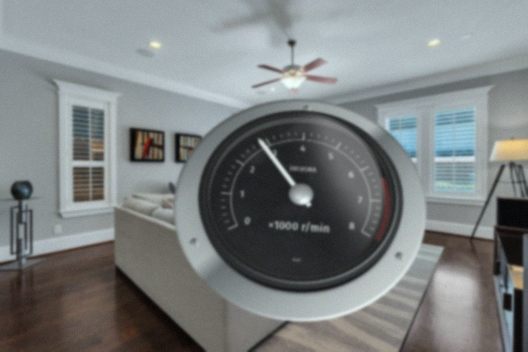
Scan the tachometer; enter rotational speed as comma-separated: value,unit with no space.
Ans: 2800,rpm
